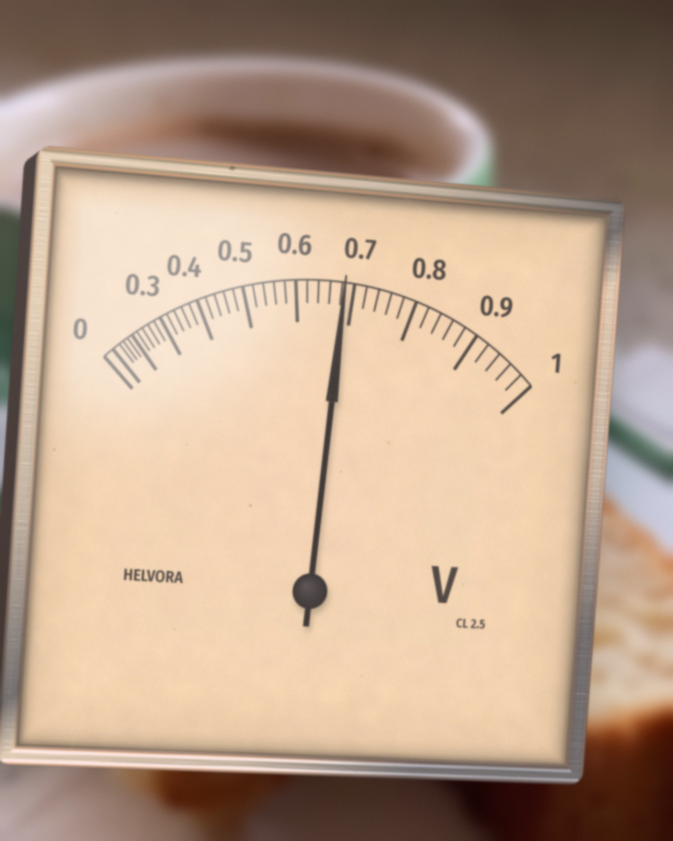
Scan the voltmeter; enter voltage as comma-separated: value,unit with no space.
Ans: 0.68,V
